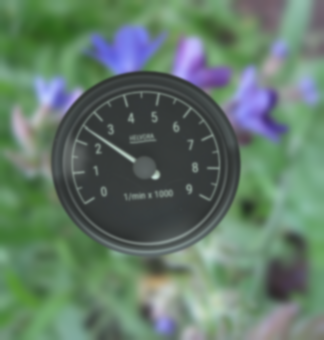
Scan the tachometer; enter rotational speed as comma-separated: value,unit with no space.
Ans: 2500,rpm
